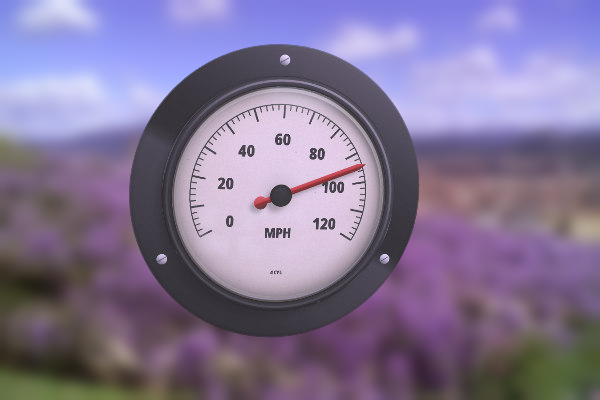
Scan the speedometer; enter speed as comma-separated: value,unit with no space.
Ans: 94,mph
